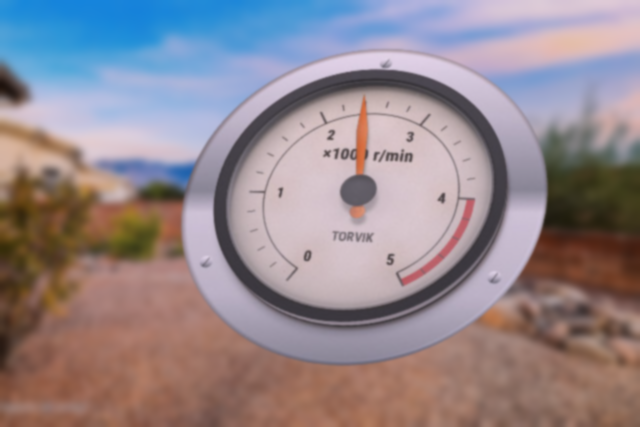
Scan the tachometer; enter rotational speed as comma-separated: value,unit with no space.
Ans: 2400,rpm
